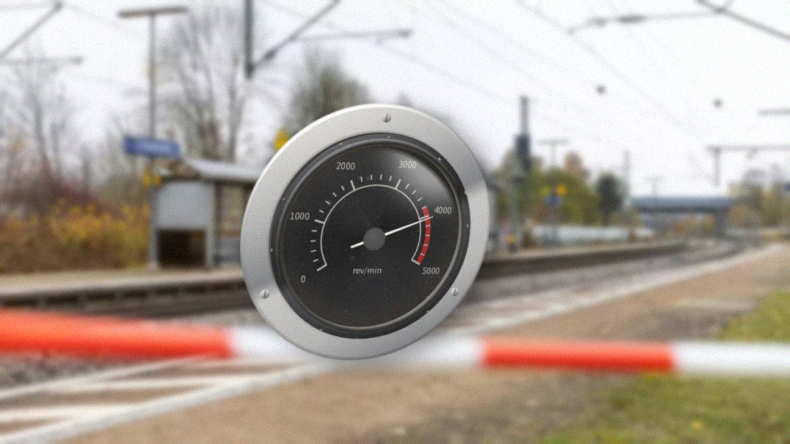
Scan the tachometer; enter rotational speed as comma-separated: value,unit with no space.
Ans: 4000,rpm
